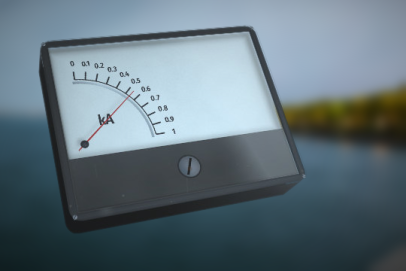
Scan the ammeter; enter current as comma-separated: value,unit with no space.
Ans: 0.55,kA
